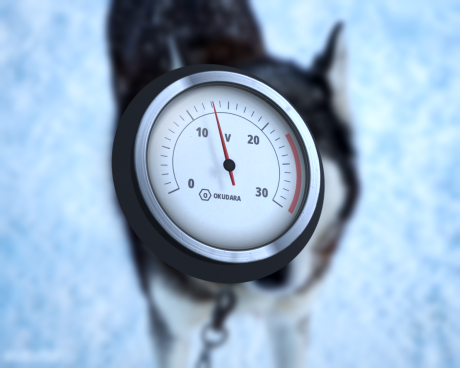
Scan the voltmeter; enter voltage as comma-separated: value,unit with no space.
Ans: 13,V
